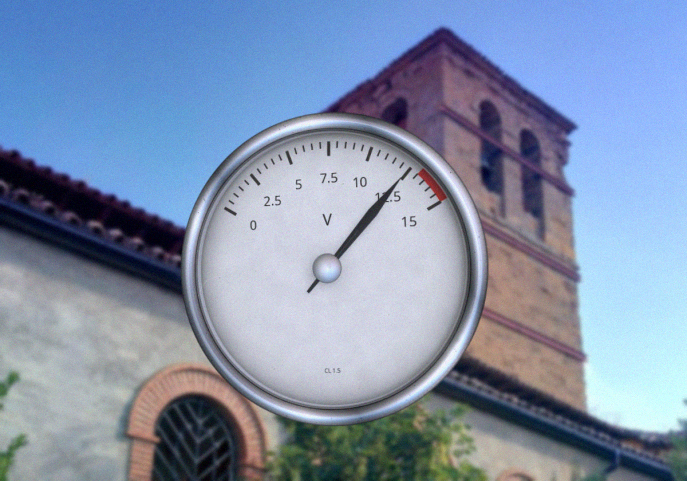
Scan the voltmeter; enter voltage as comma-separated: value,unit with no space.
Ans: 12.5,V
